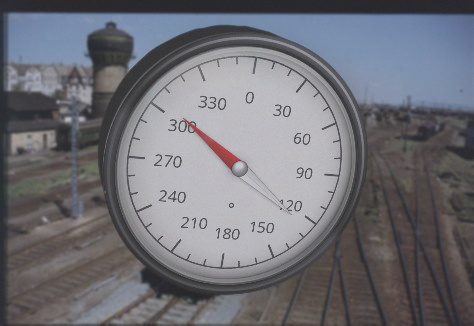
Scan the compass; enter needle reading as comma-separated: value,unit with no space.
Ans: 305,°
